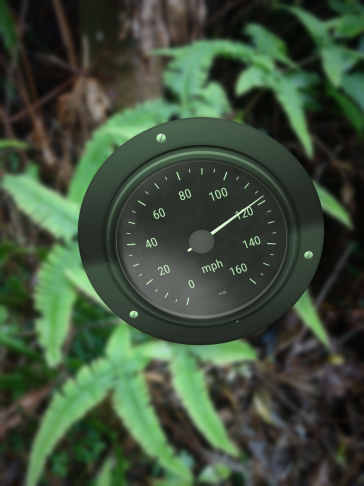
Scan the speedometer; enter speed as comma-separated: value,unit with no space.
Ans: 117.5,mph
